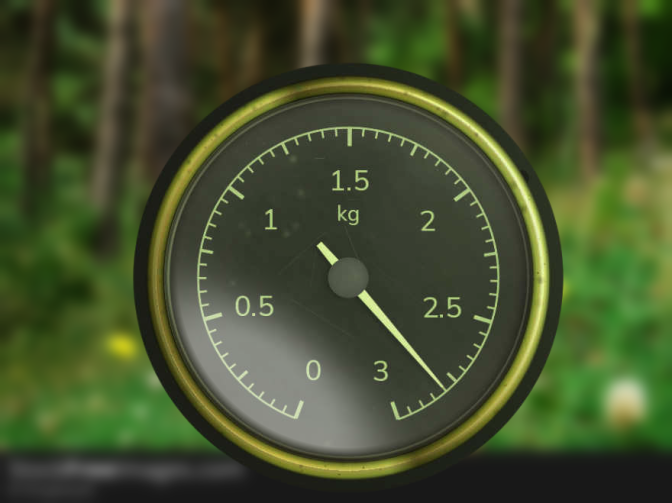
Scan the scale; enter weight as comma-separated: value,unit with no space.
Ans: 2.8,kg
